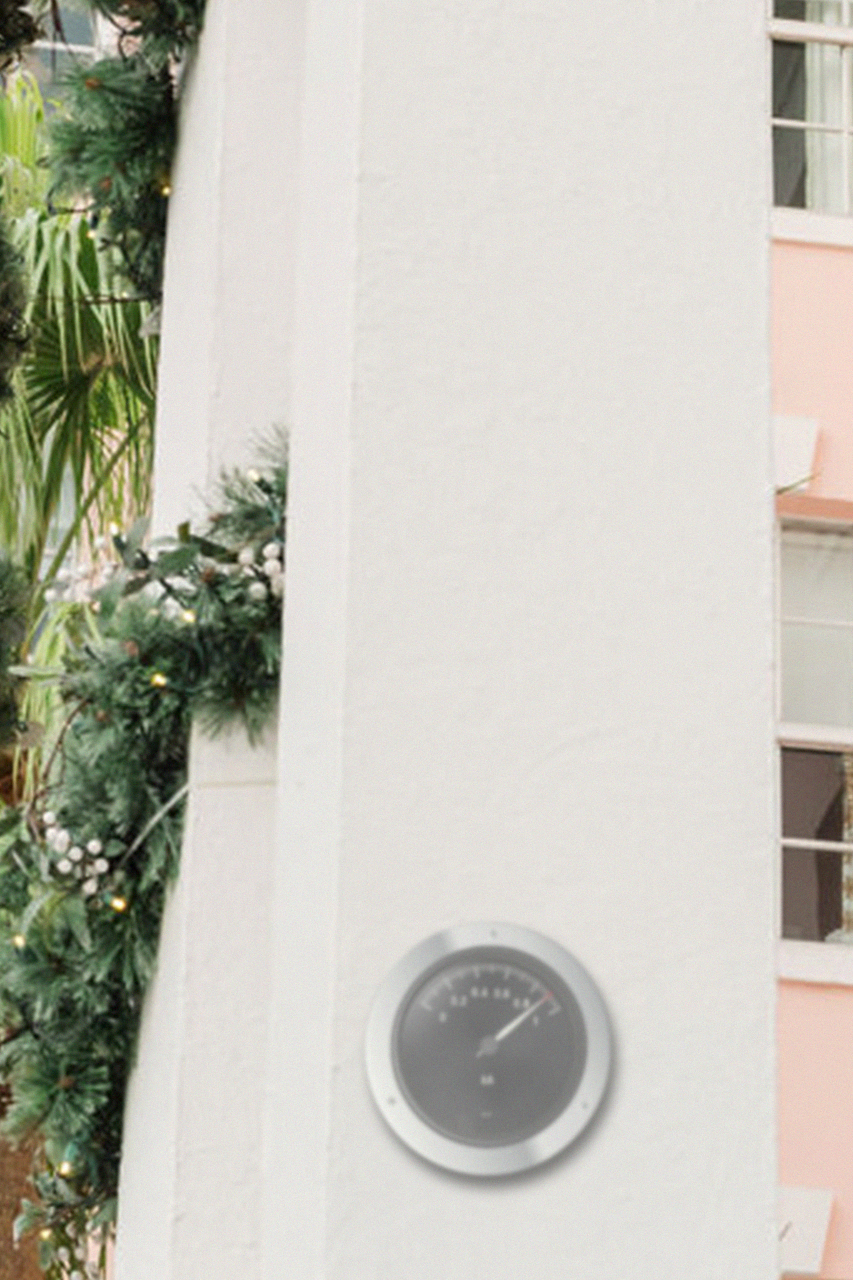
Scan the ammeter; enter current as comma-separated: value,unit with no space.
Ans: 0.9,kA
